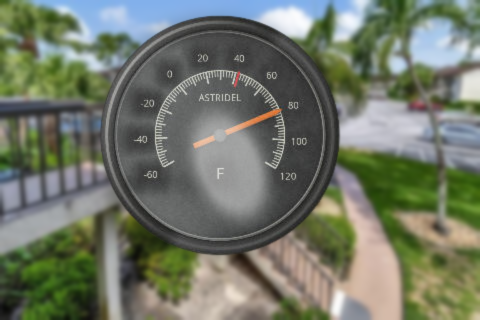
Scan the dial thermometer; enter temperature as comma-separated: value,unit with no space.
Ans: 80,°F
